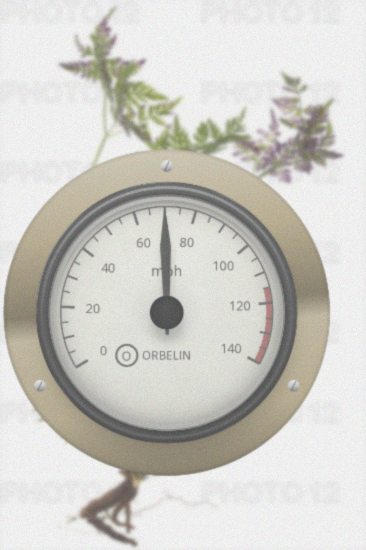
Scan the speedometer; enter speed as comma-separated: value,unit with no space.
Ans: 70,mph
